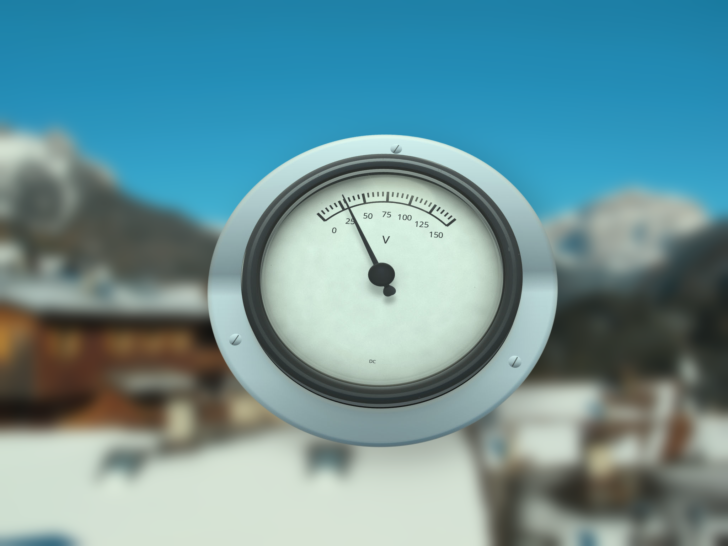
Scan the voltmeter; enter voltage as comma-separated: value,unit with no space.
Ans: 30,V
